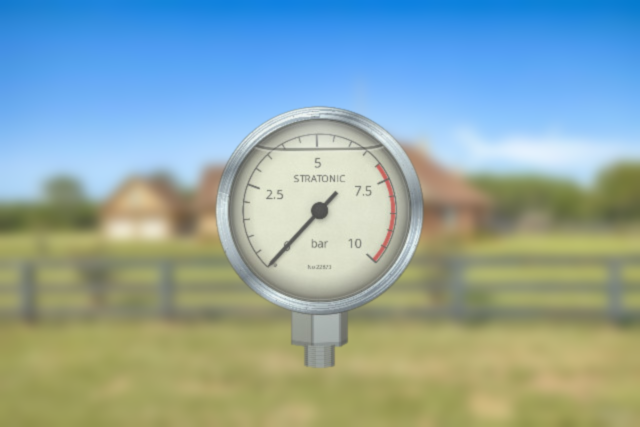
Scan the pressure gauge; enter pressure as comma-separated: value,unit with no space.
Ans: 0,bar
